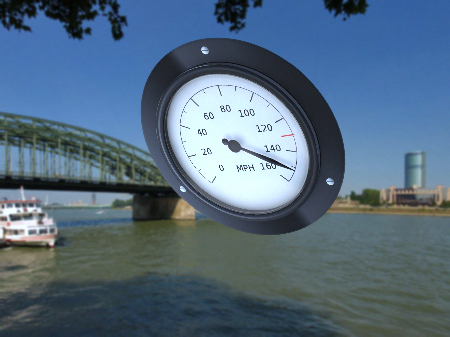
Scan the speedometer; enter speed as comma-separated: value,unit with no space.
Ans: 150,mph
